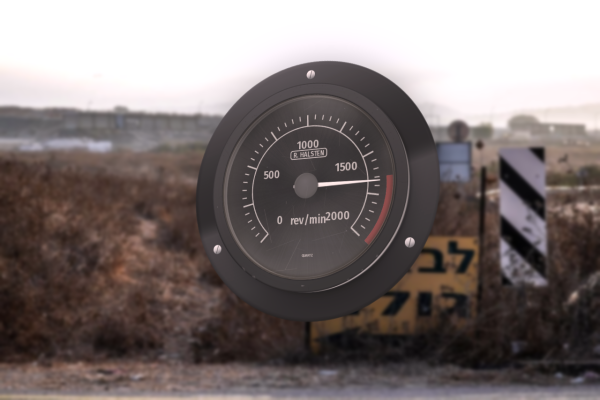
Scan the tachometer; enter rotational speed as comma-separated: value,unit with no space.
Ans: 1675,rpm
